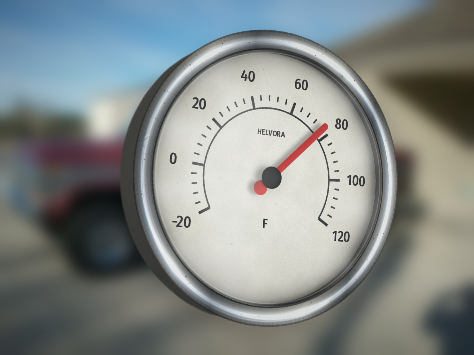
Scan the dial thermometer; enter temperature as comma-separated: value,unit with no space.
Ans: 76,°F
